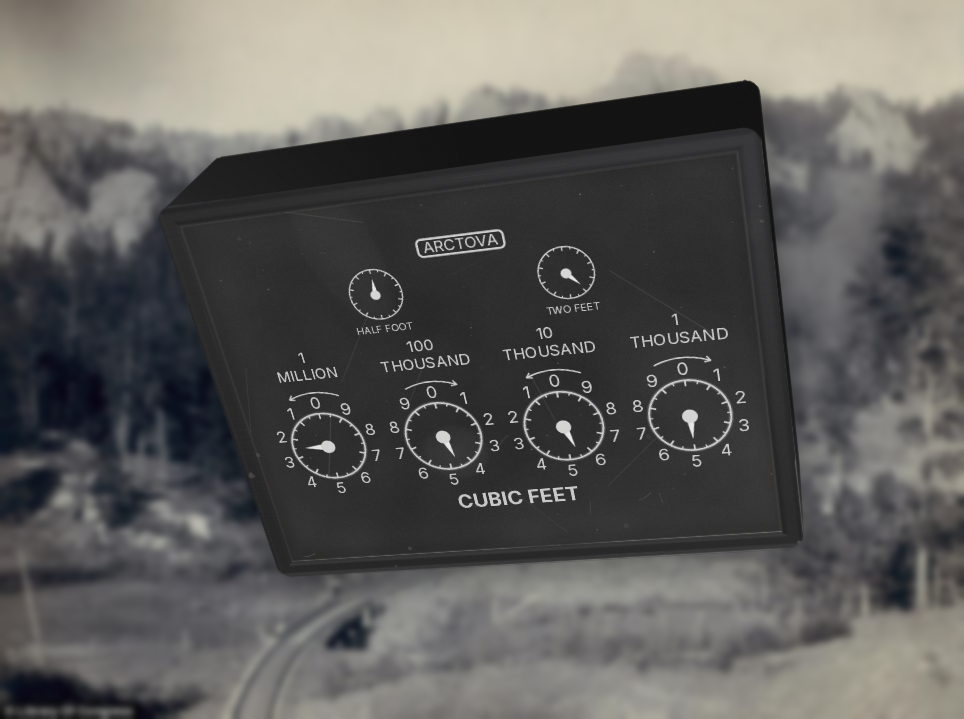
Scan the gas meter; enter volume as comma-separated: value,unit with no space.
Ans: 245500,ft³
